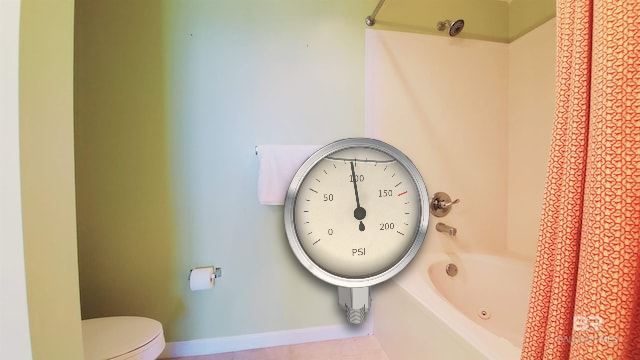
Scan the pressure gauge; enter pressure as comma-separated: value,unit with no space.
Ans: 95,psi
